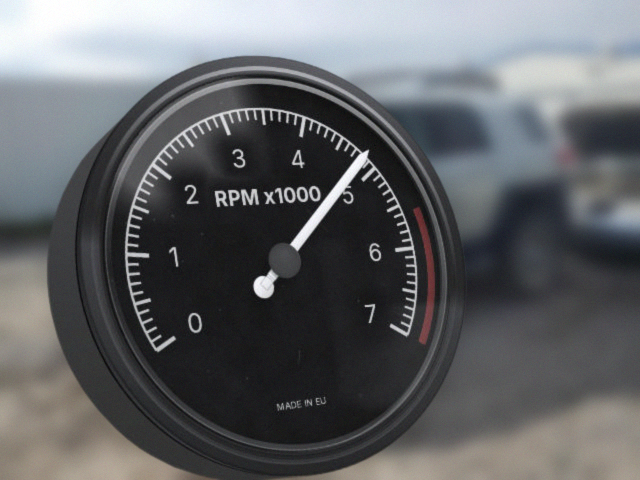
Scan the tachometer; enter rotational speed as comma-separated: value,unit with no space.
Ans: 4800,rpm
